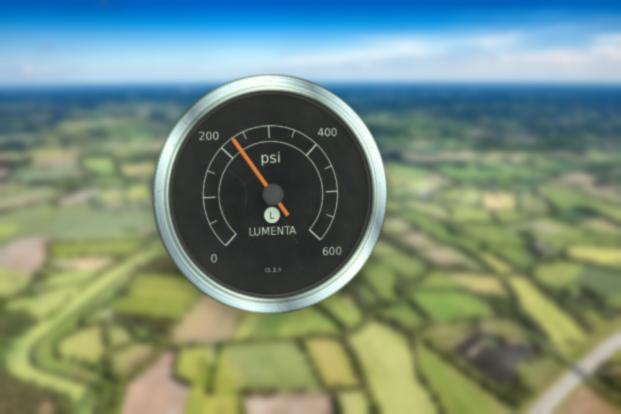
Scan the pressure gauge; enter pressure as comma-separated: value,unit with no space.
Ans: 225,psi
